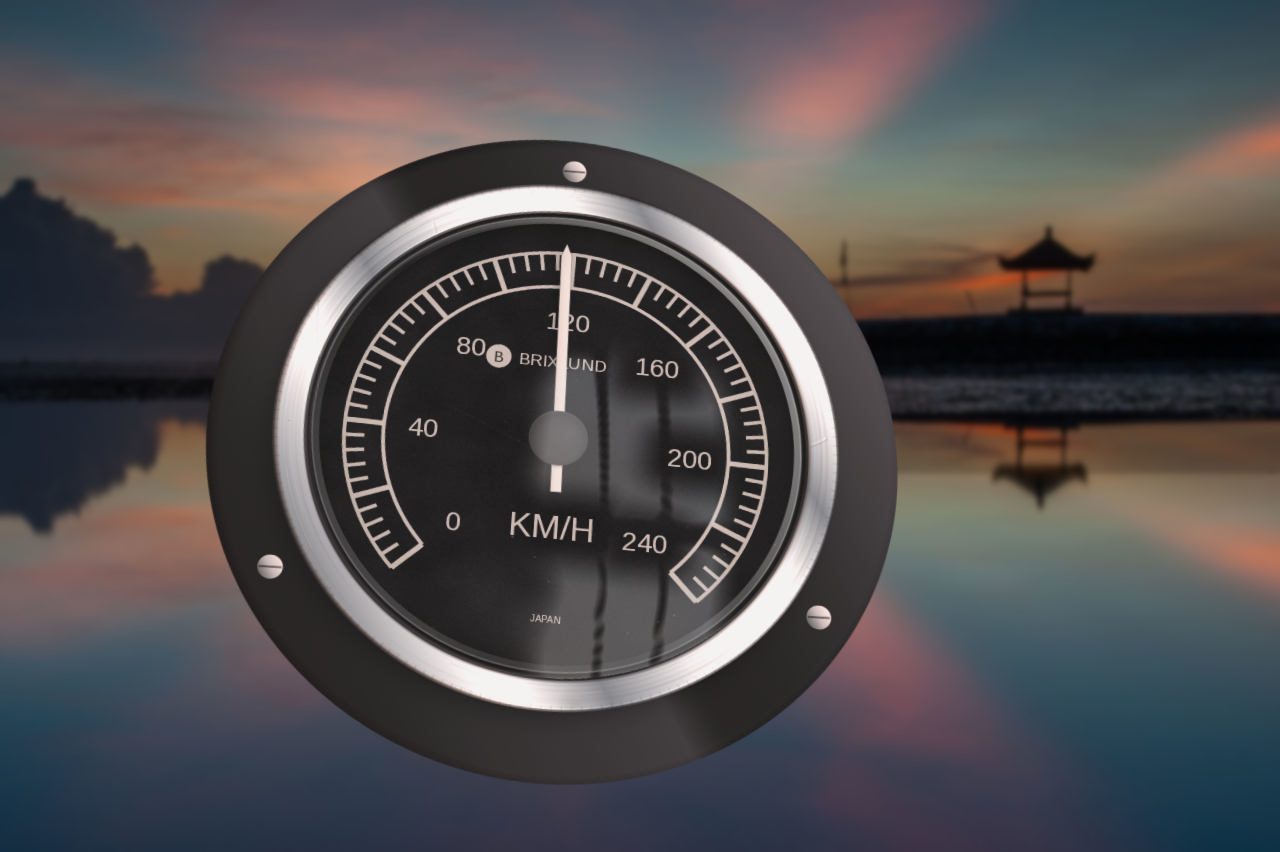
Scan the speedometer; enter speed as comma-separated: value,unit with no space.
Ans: 118,km/h
